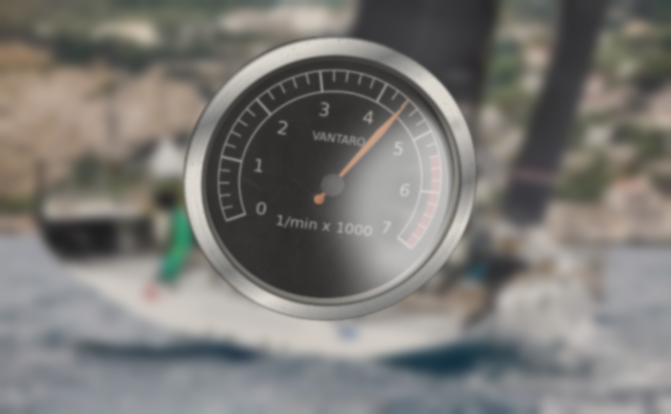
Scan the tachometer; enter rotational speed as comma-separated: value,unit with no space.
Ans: 4400,rpm
